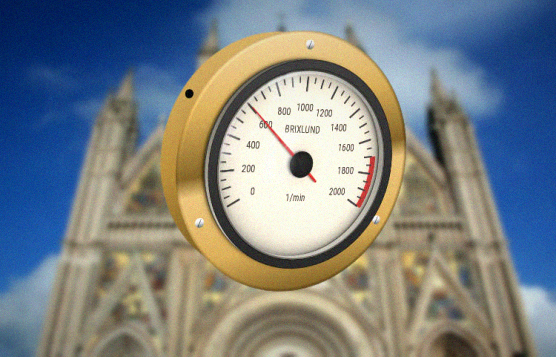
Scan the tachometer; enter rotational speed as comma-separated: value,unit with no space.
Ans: 600,rpm
